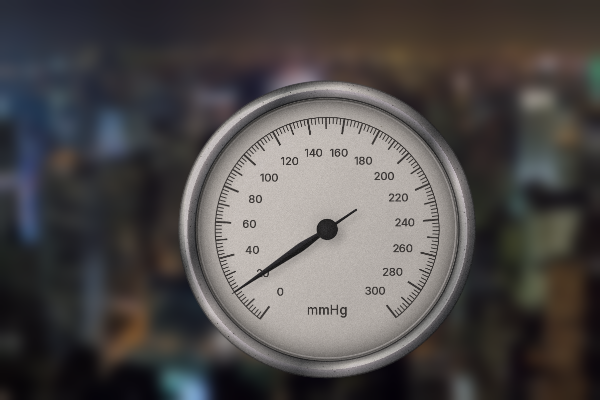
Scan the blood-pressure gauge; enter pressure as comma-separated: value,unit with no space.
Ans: 20,mmHg
